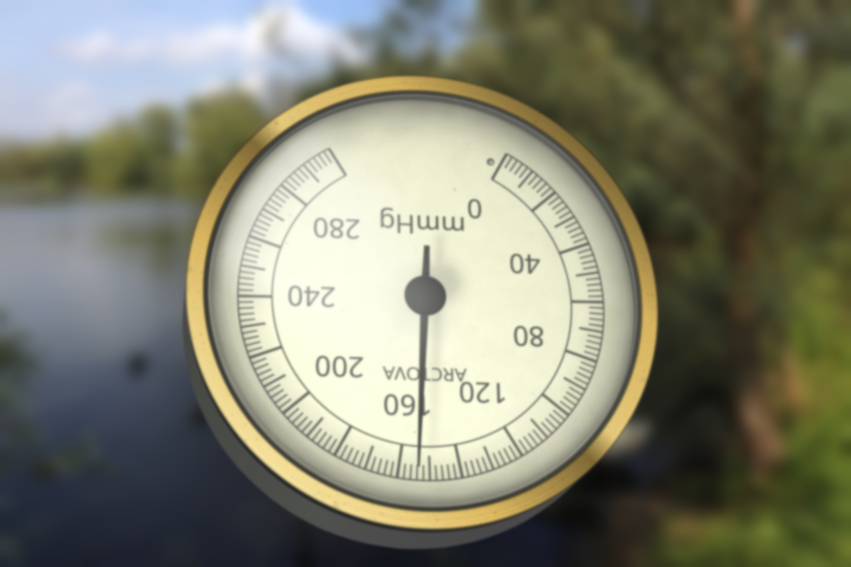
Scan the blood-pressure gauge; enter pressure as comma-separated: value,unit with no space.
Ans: 154,mmHg
